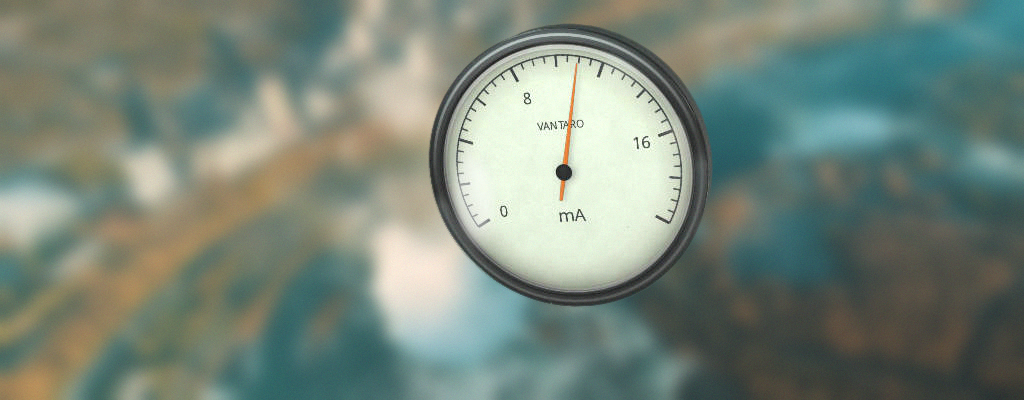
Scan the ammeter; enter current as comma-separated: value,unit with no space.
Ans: 11,mA
